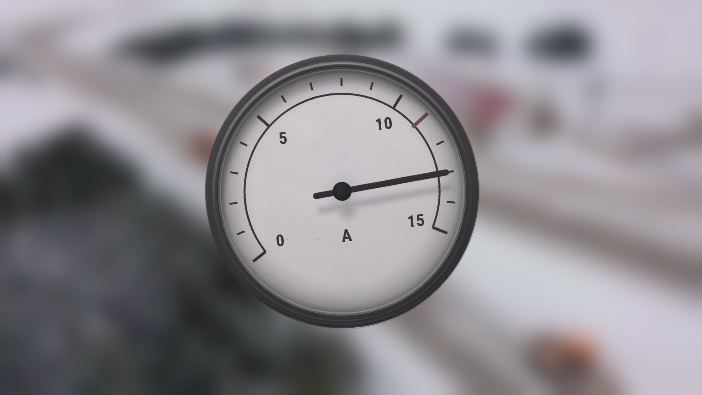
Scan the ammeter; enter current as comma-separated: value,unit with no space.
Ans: 13,A
